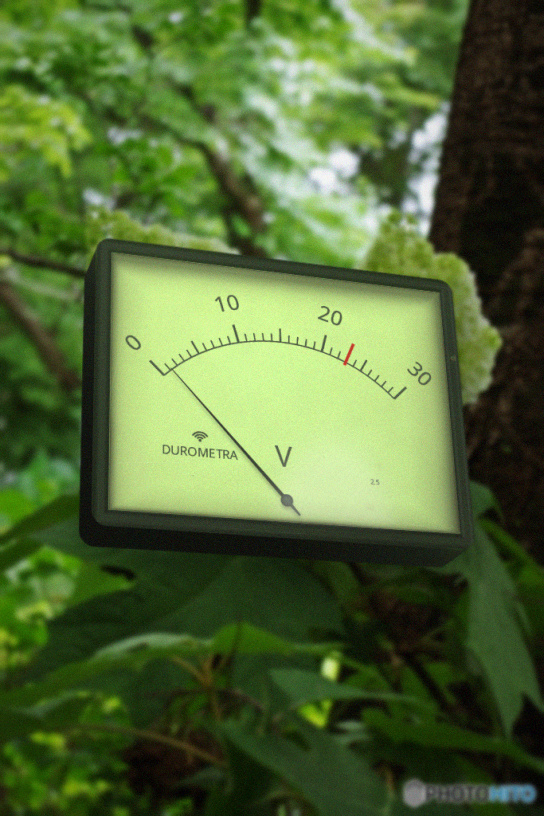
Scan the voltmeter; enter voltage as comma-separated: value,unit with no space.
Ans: 1,V
